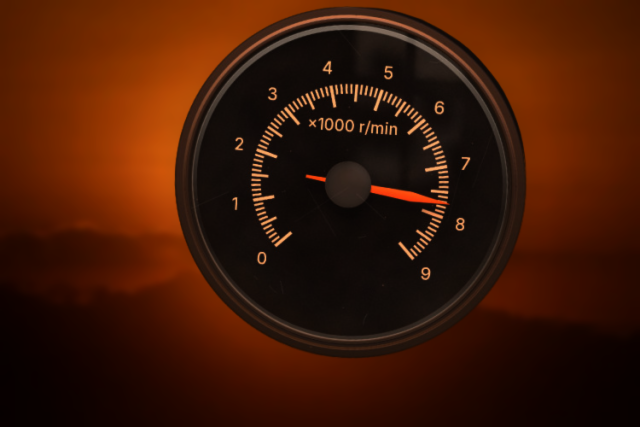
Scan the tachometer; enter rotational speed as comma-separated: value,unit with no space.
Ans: 7700,rpm
